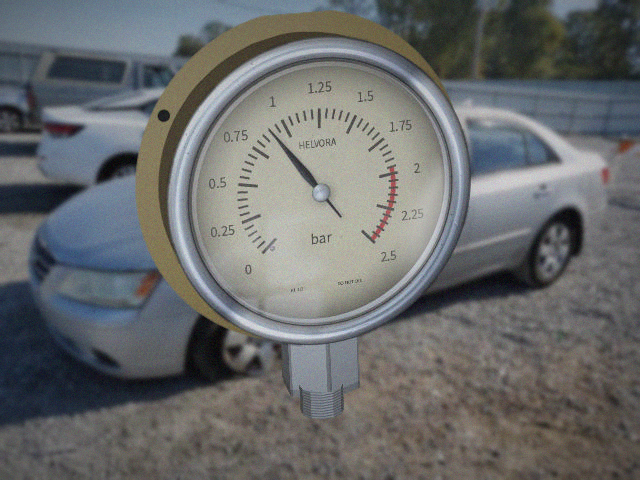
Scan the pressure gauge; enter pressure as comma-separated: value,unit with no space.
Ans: 0.9,bar
